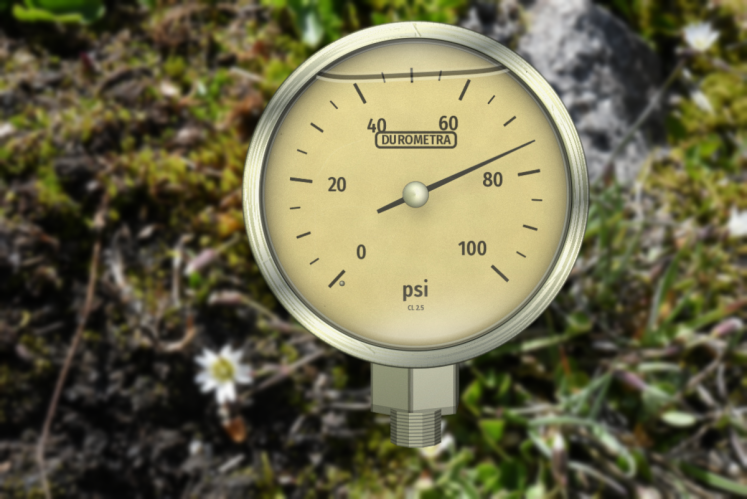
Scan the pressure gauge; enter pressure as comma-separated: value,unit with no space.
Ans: 75,psi
